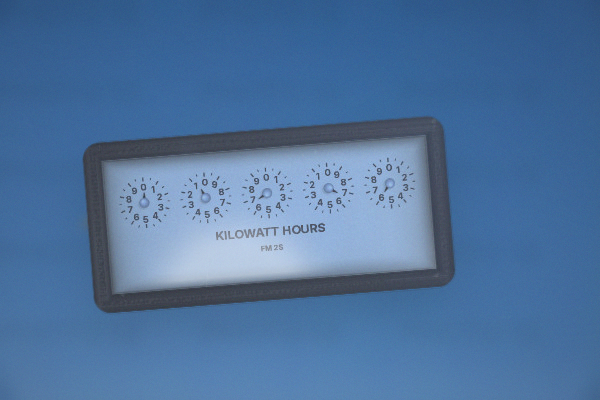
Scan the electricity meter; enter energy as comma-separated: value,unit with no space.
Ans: 666,kWh
